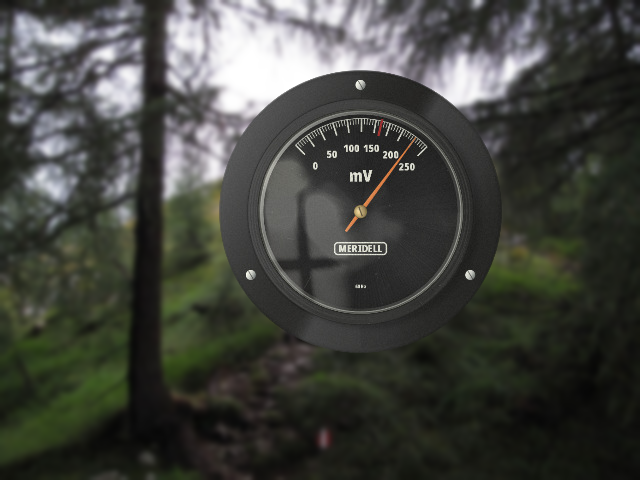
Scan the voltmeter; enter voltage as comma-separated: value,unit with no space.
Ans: 225,mV
